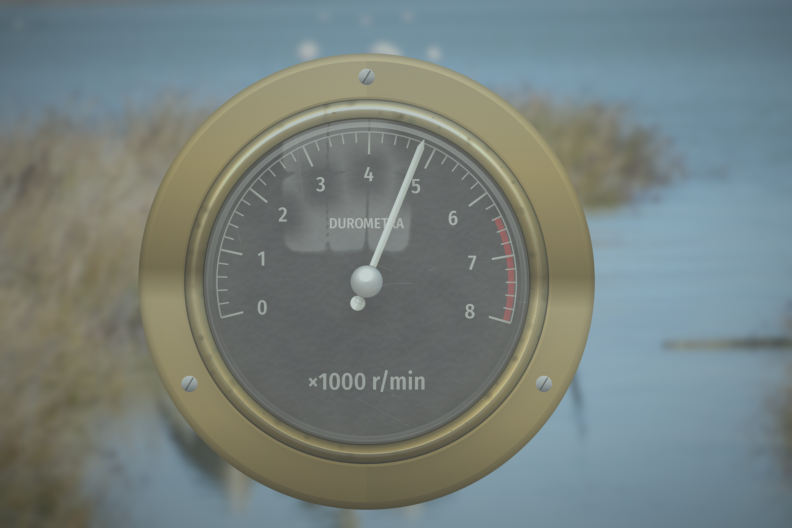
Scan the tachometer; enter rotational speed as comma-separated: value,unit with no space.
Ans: 4800,rpm
